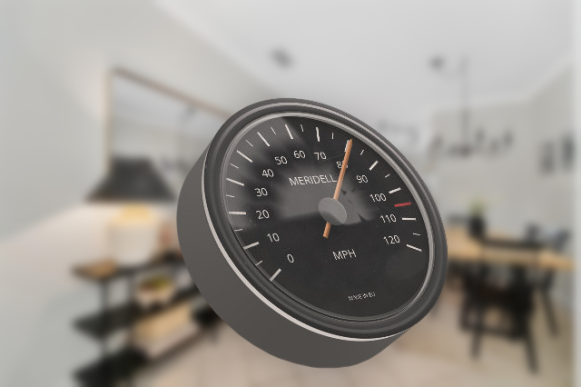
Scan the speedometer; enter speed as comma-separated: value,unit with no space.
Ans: 80,mph
